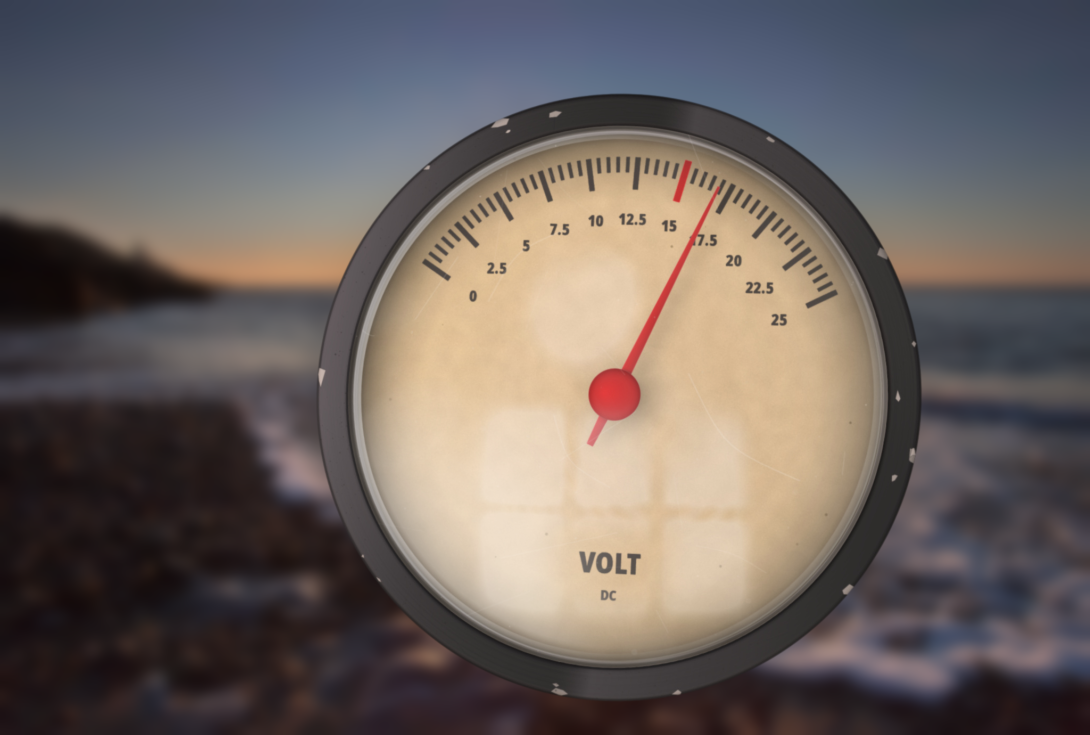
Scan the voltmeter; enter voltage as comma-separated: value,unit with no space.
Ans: 17,V
